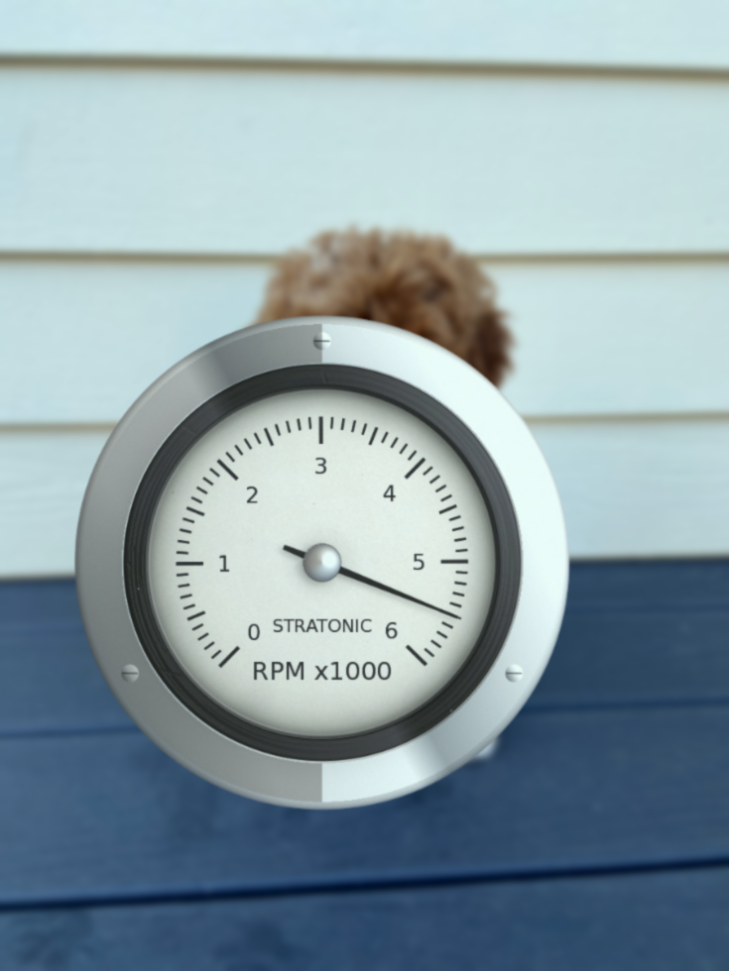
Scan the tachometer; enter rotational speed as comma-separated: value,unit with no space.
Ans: 5500,rpm
